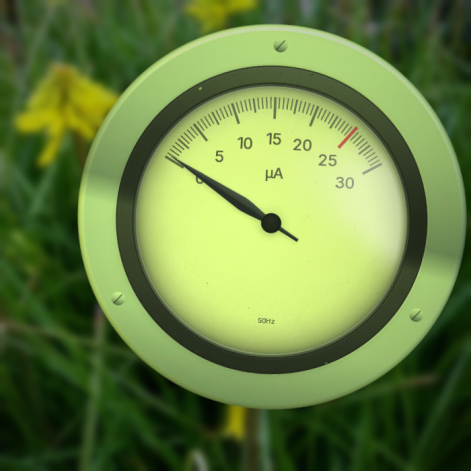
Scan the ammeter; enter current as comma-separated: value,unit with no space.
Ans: 0.5,µA
